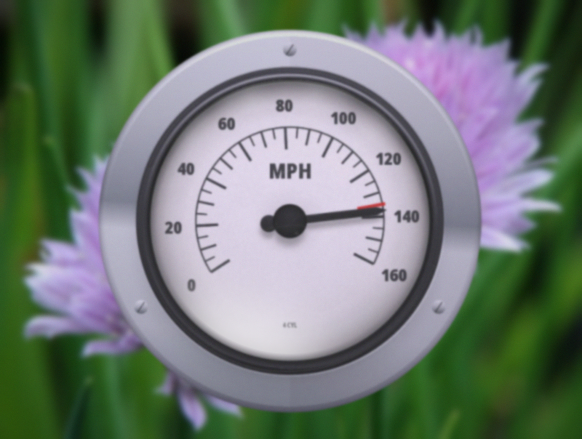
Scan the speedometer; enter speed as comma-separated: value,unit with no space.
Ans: 137.5,mph
